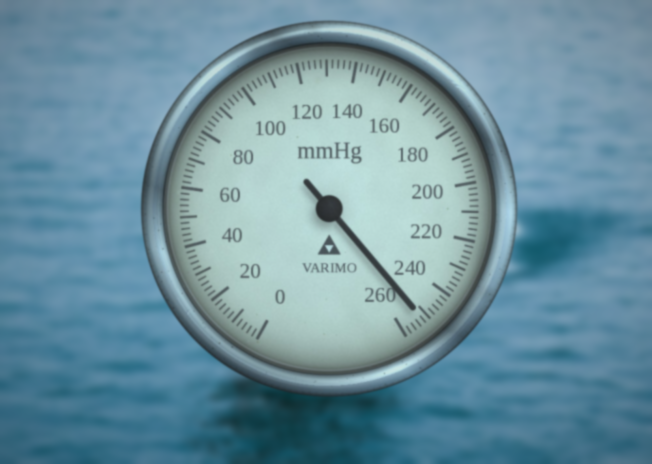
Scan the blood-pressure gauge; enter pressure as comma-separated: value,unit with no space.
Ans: 252,mmHg
